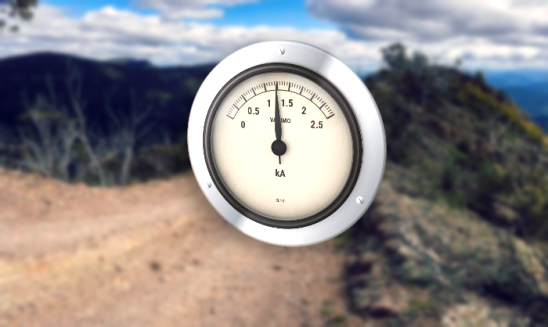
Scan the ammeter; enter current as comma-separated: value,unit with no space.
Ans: 1.25,kA
